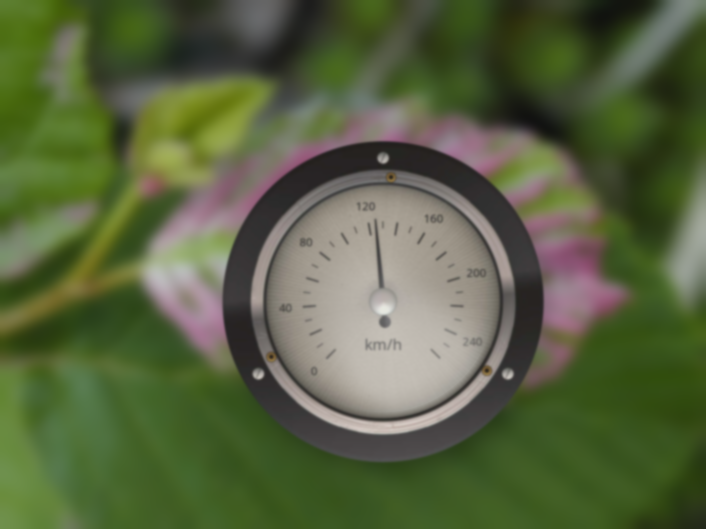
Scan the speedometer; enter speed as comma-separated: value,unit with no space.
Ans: 125,km/h
